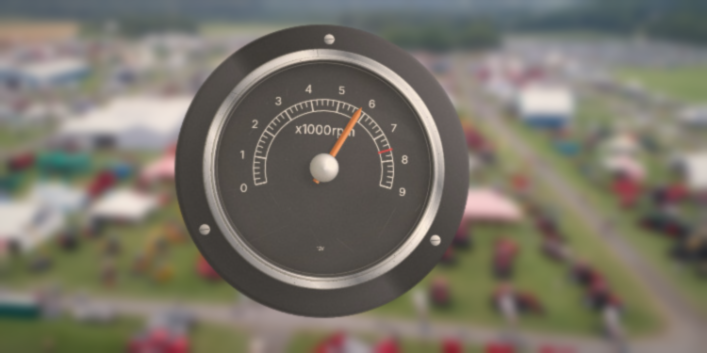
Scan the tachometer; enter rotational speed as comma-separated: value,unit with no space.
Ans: 5800,rpm
